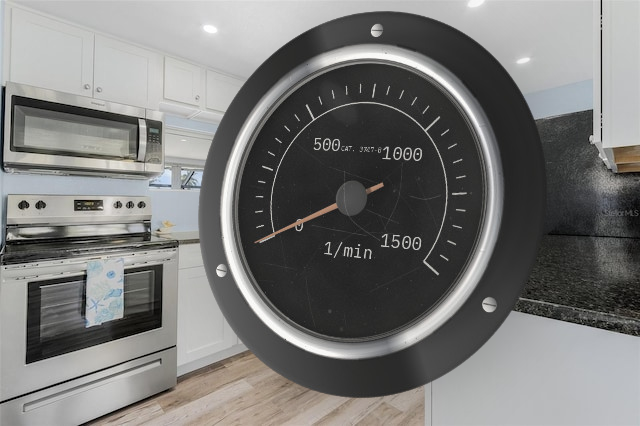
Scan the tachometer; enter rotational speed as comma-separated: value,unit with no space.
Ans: 0,rpm
